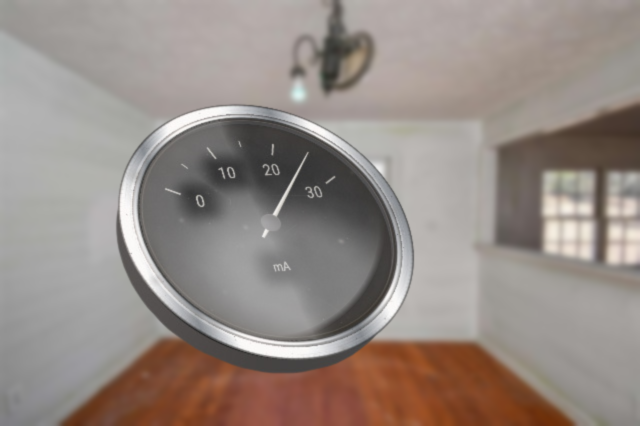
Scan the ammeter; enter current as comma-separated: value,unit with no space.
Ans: 25,mA
